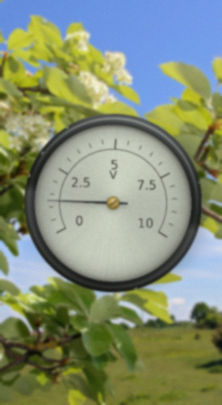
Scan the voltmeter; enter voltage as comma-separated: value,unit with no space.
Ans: 1.25,V
